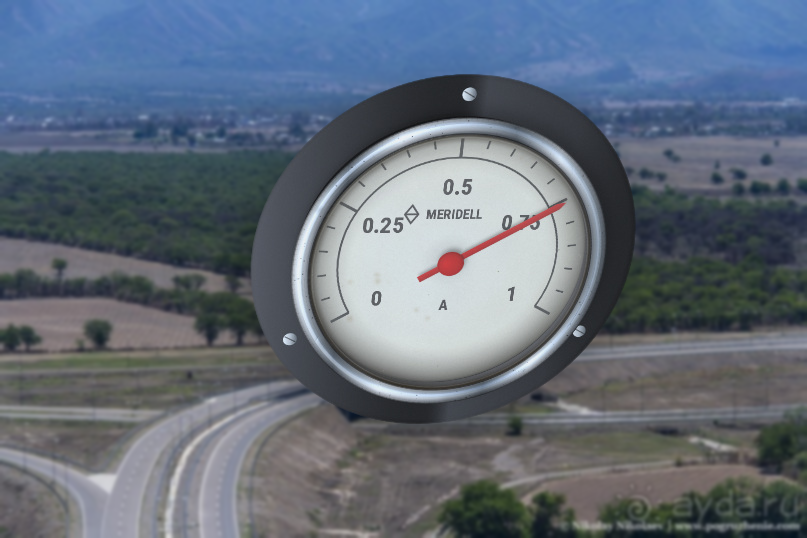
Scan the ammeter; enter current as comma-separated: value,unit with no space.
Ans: 0.75,A
